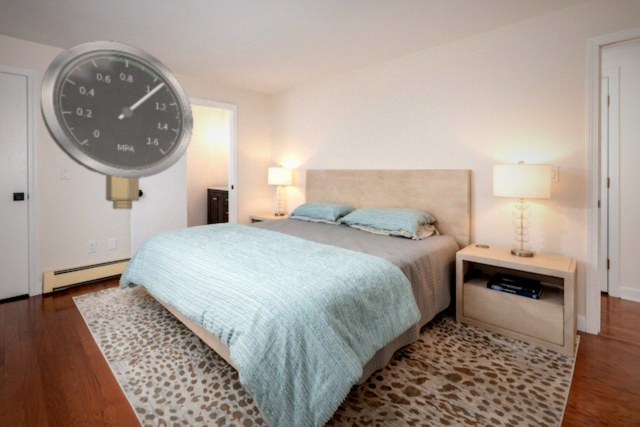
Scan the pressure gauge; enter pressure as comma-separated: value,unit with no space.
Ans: 1.05,MPa
